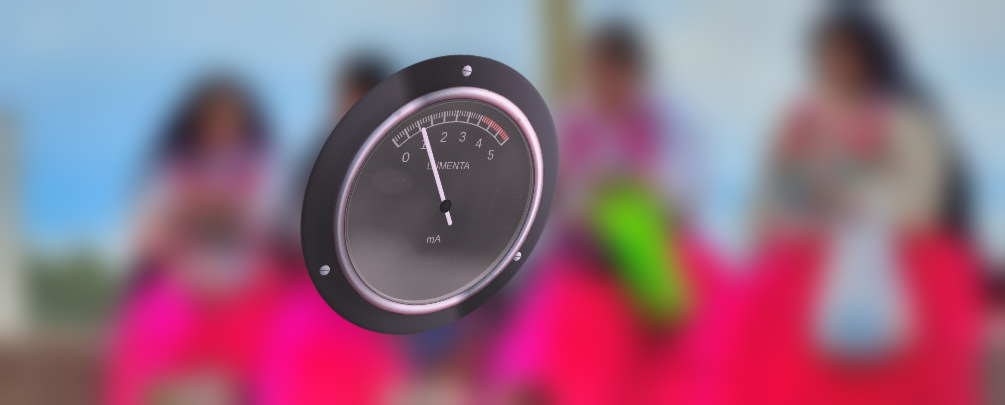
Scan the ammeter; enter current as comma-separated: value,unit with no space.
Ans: 1,mA
